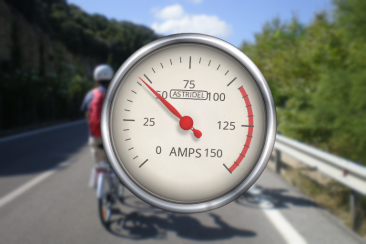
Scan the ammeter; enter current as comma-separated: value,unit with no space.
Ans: 47.5,A
